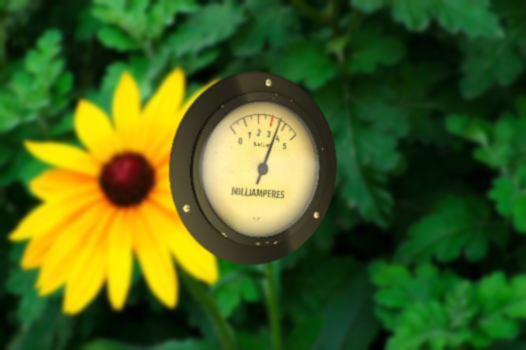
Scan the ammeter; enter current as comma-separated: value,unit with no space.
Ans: 3.5,mA
